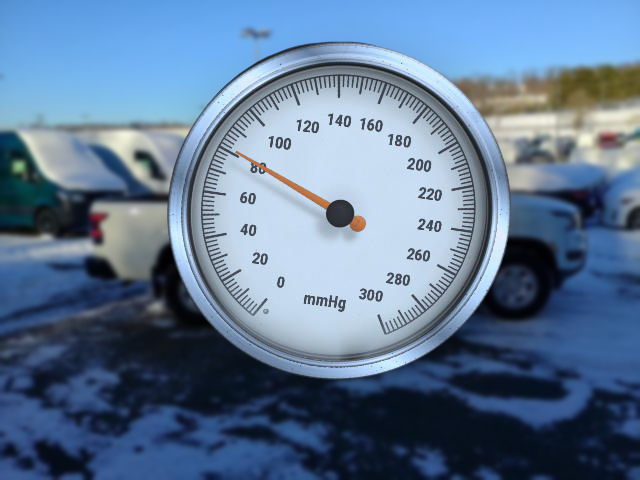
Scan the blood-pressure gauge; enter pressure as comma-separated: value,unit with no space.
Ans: 82,mmHg
